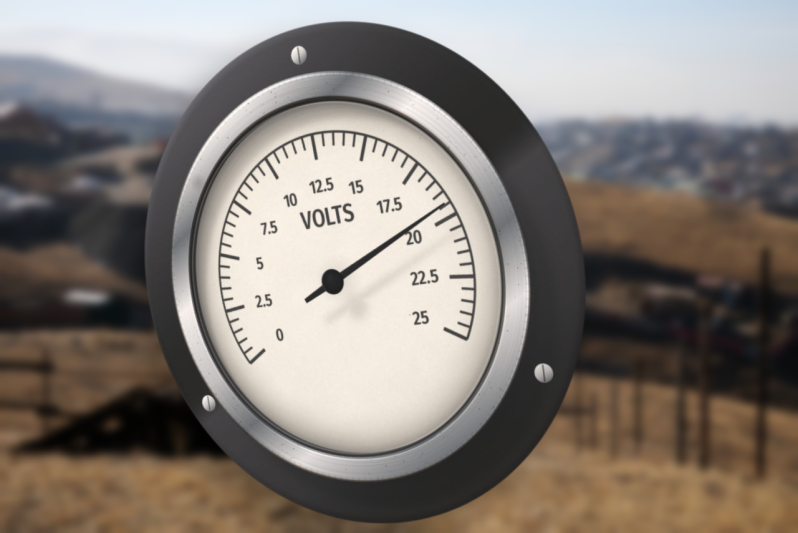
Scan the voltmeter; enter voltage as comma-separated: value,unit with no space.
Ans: 19.5,V
